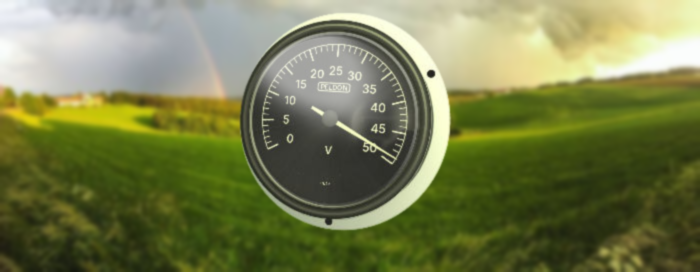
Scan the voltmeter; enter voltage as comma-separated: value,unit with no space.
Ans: 49,V
